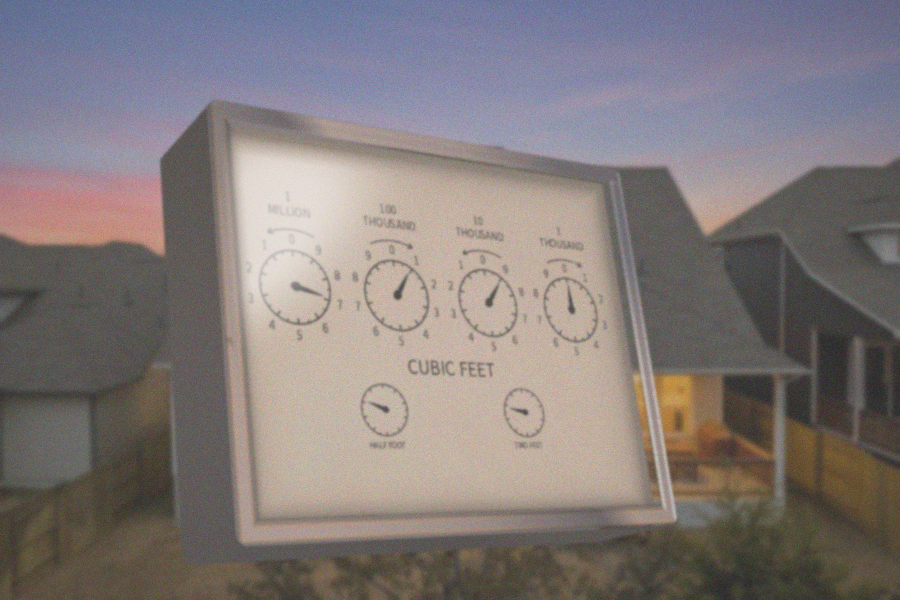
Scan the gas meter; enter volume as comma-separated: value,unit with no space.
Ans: 709000,ft³
